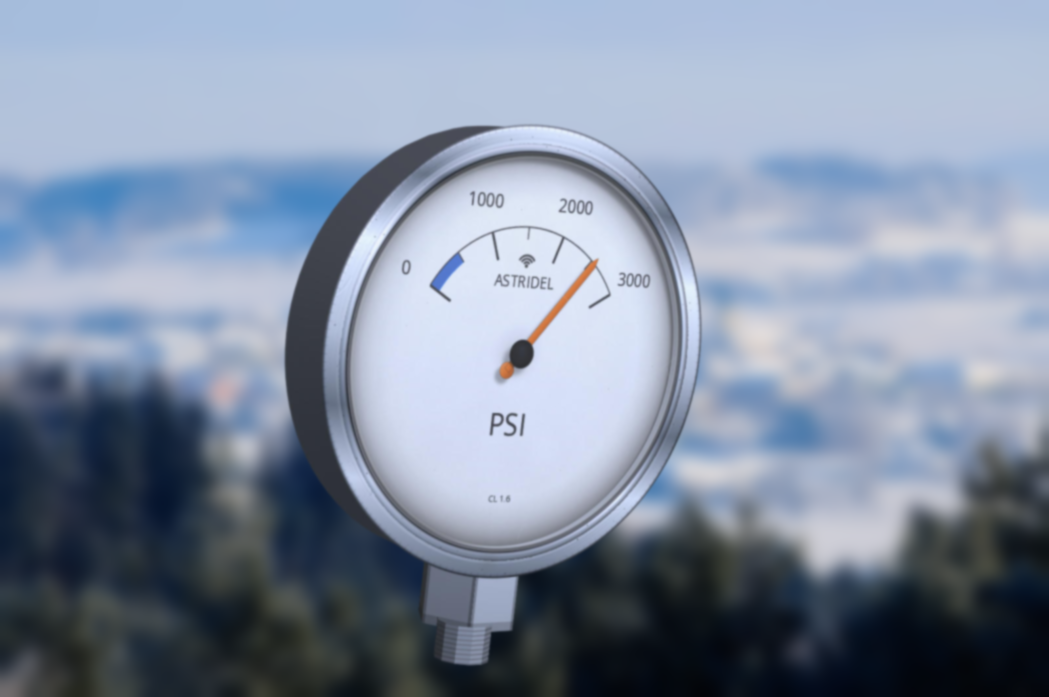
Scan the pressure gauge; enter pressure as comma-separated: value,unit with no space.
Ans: 2500,psi
